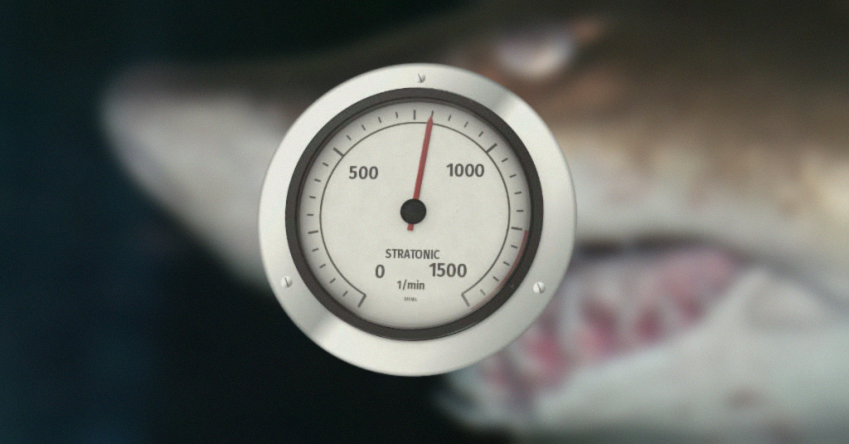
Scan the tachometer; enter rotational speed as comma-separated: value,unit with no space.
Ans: 800,rpm
